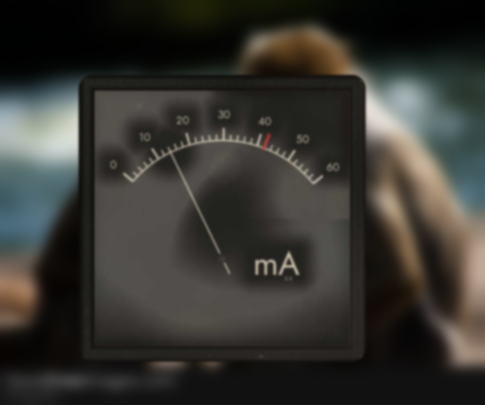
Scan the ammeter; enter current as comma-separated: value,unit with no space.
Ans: 14,mA
